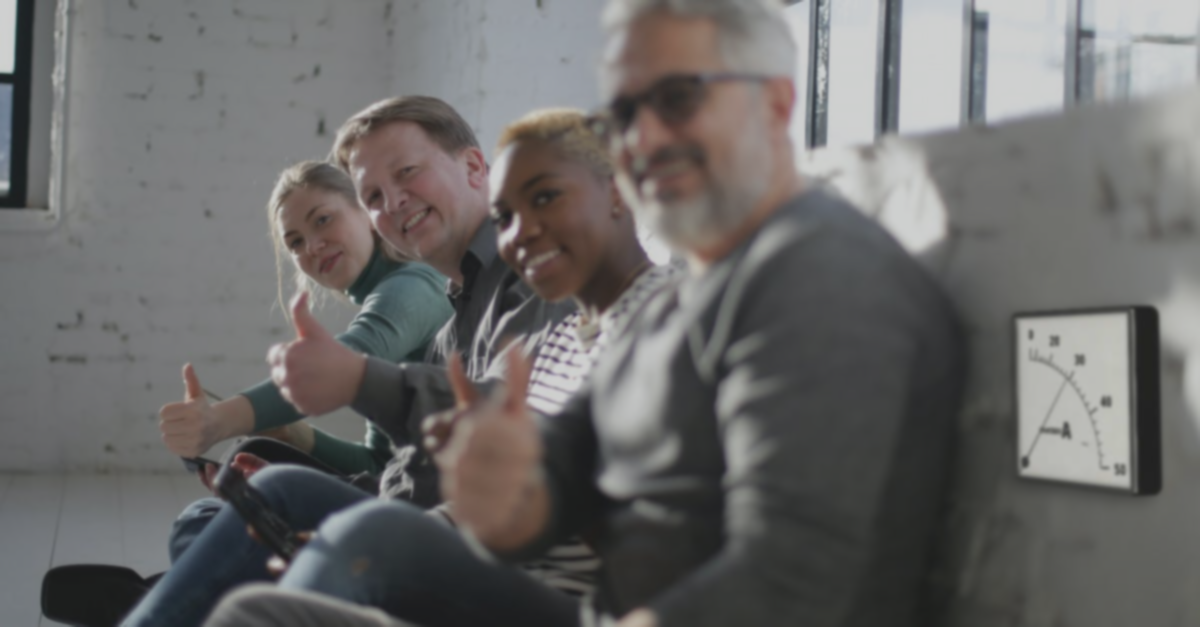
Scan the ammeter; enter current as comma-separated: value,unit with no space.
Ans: 30,A
